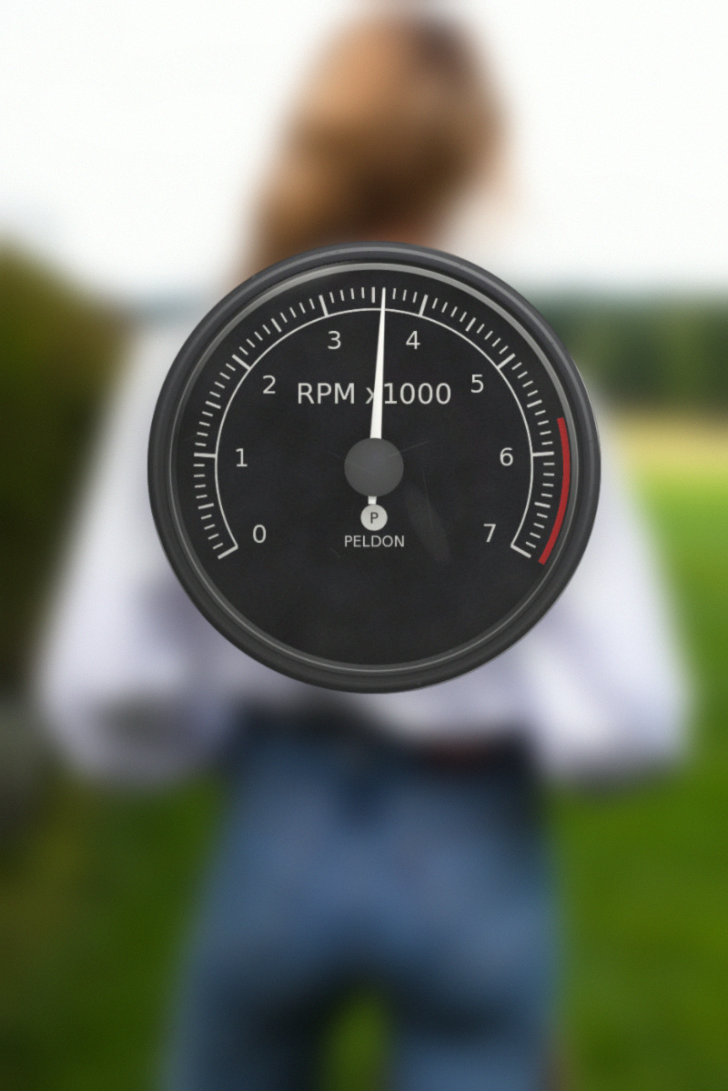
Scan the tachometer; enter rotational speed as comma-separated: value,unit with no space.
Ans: 3600,rpm
